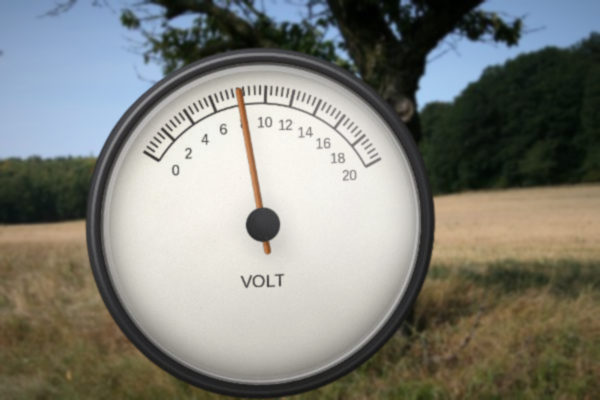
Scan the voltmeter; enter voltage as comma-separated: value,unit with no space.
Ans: 8,V
